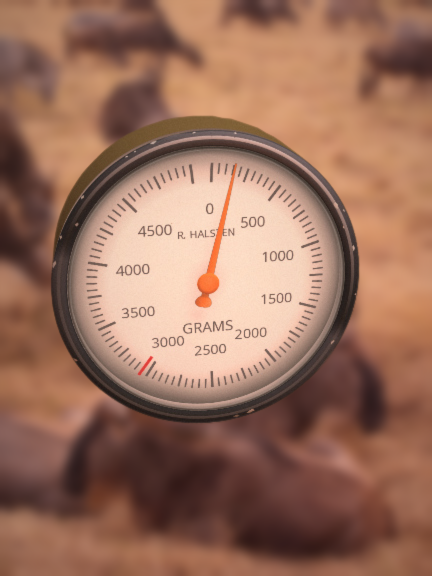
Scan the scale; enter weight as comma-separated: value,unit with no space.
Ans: 150,g
